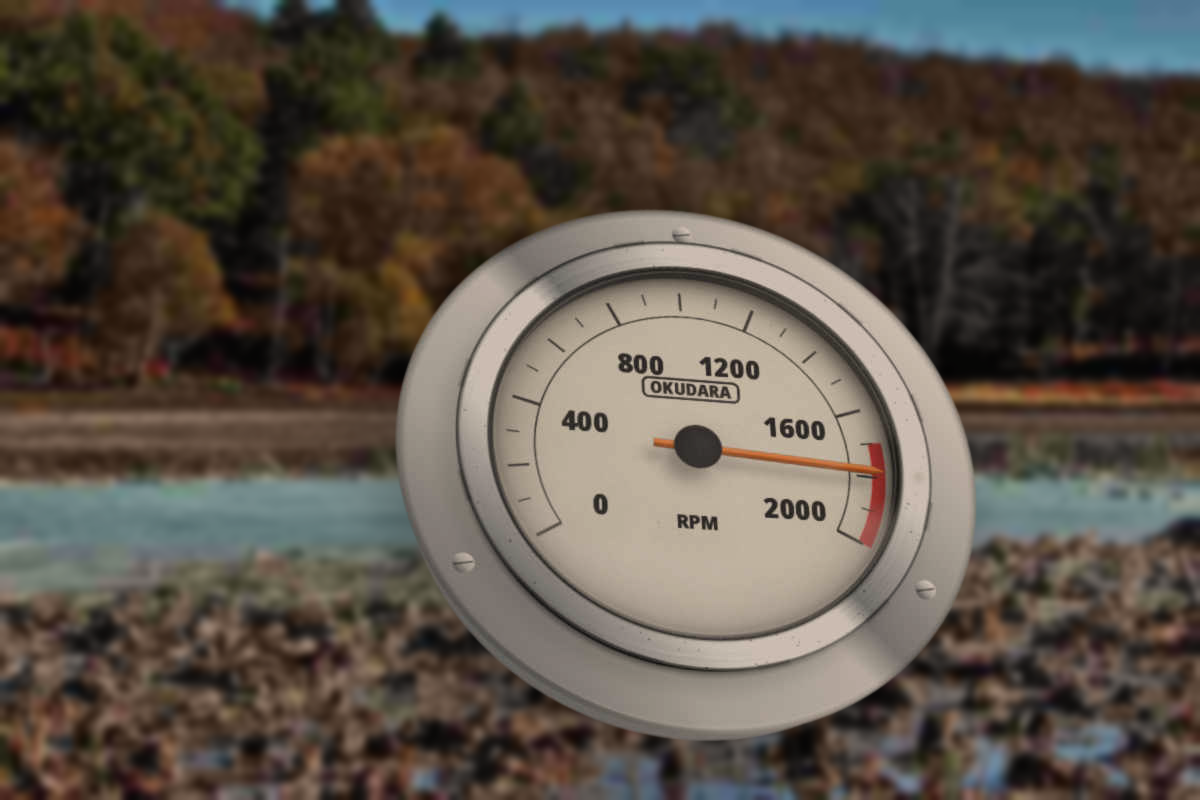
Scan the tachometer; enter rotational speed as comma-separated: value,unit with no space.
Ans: 1800,rpm
